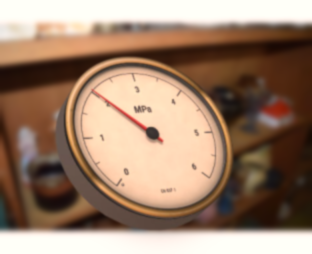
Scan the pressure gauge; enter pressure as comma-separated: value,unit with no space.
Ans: 2,MPa
